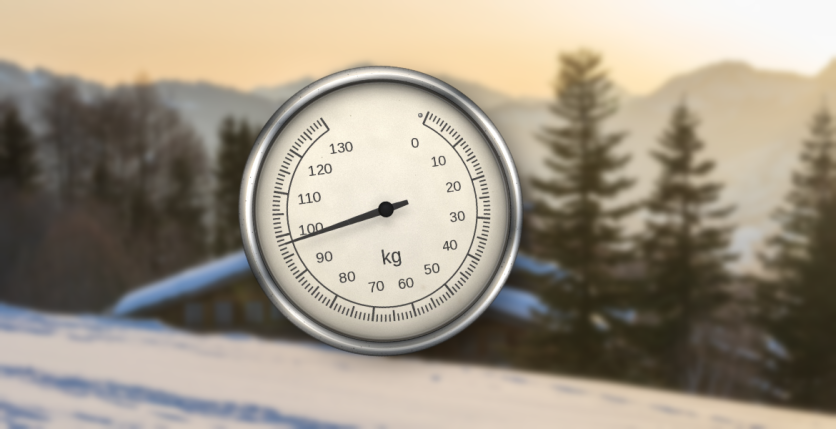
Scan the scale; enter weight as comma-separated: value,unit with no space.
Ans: 98,kg
